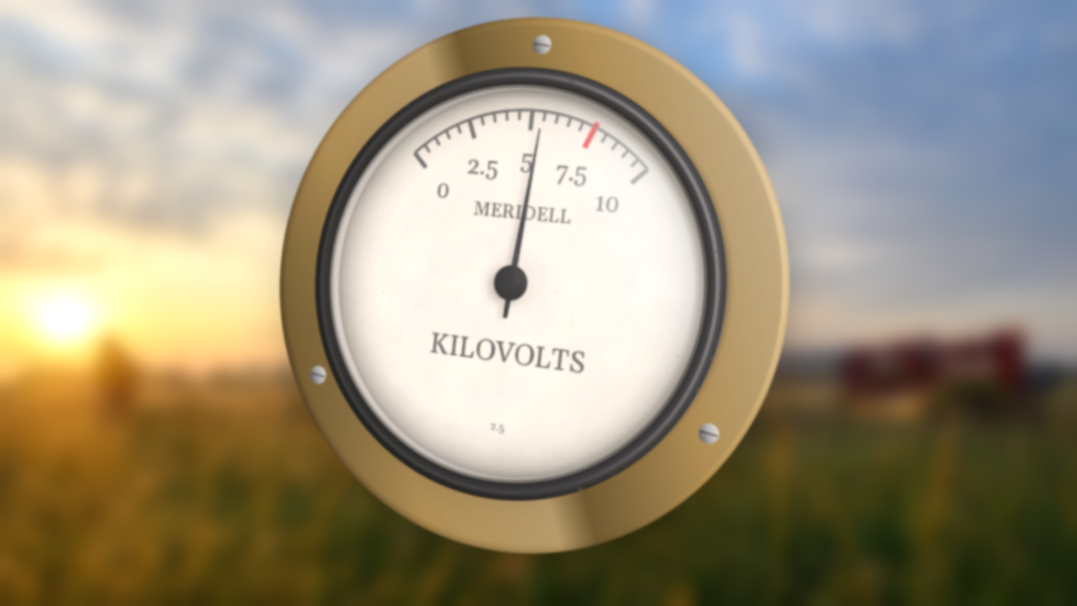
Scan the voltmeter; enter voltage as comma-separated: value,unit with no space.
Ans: 5.5,kV
